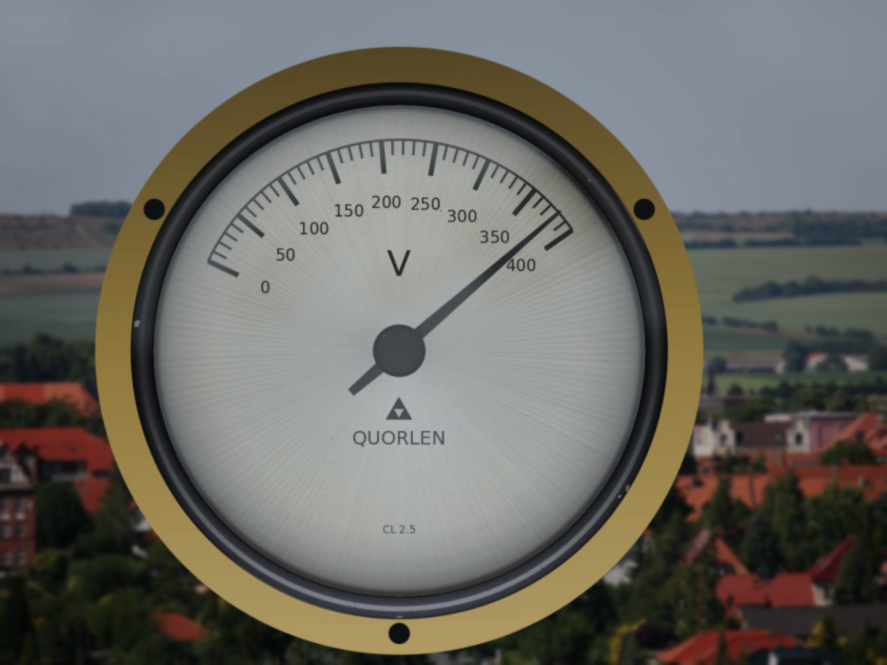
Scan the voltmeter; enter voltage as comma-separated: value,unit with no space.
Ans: 380,V
